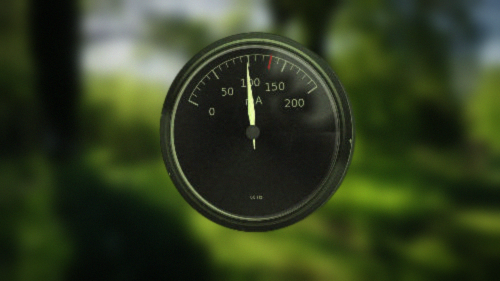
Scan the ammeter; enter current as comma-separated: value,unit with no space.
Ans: 100,mA
